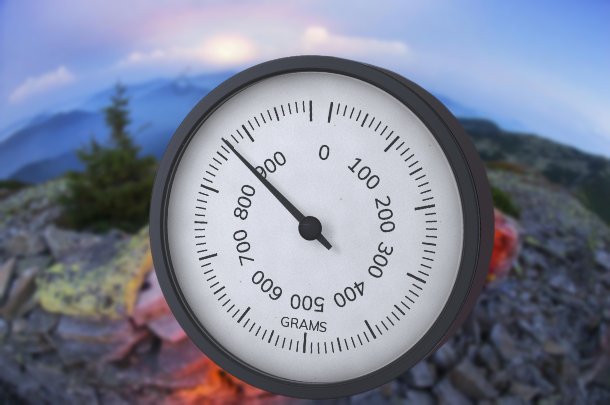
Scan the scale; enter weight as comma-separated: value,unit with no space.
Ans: 870,g
